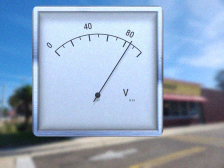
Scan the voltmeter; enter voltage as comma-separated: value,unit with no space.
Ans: 85,V
